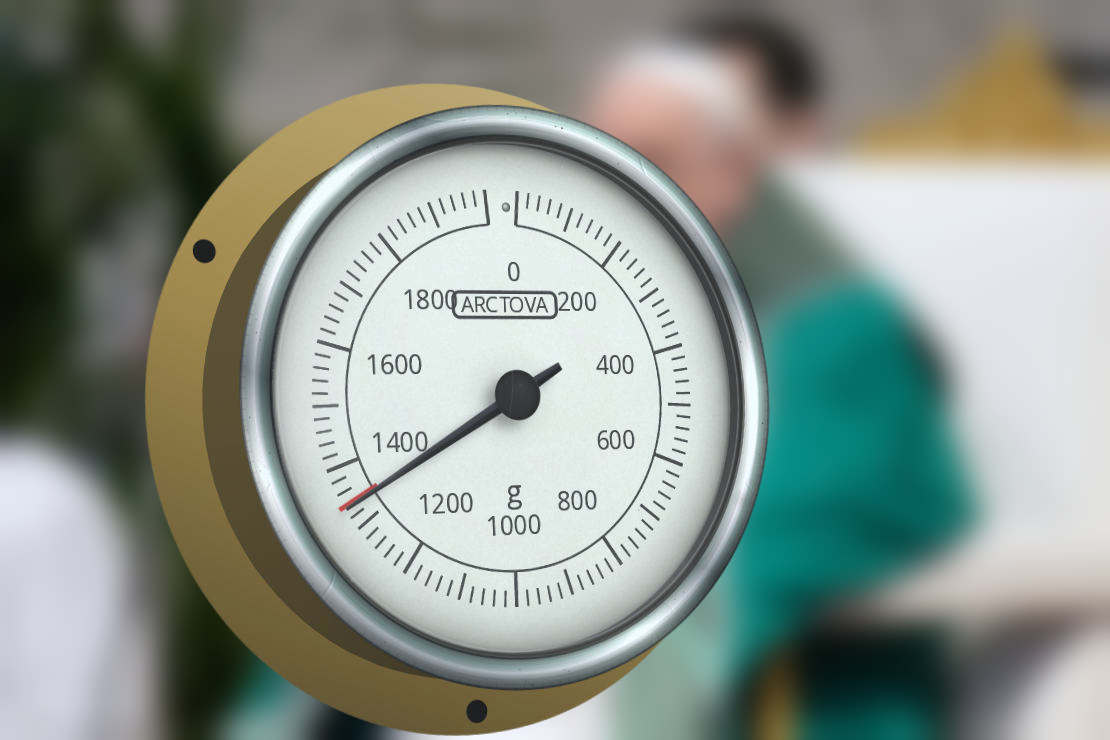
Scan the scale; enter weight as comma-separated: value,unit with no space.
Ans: 1340,g
